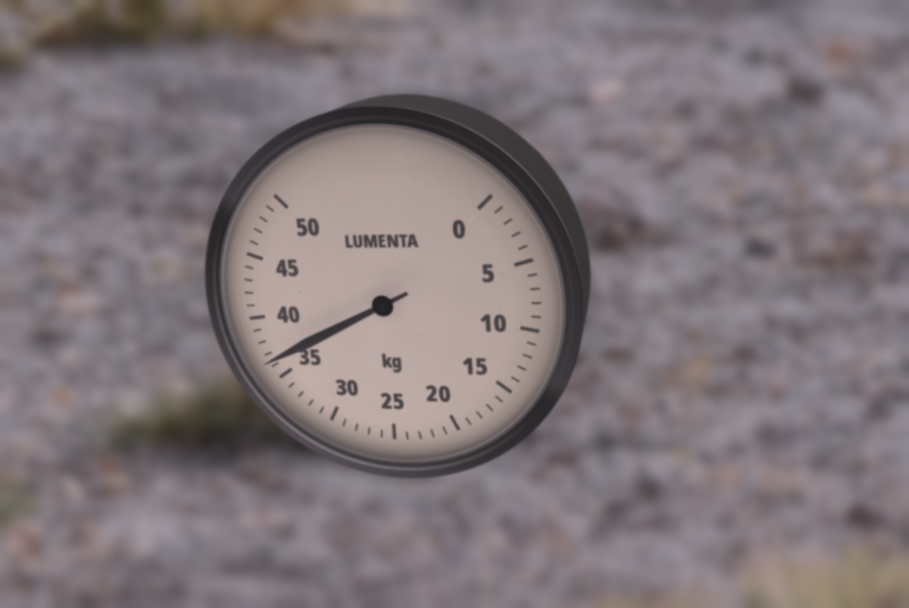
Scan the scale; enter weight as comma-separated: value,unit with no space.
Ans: 36.5,kg
